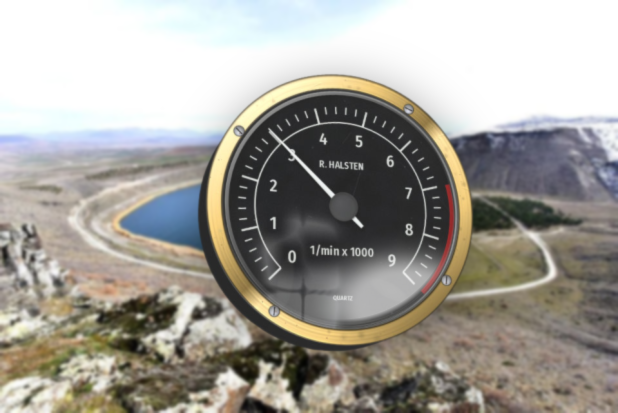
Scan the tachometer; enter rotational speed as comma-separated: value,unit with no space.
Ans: 3000,rpm
